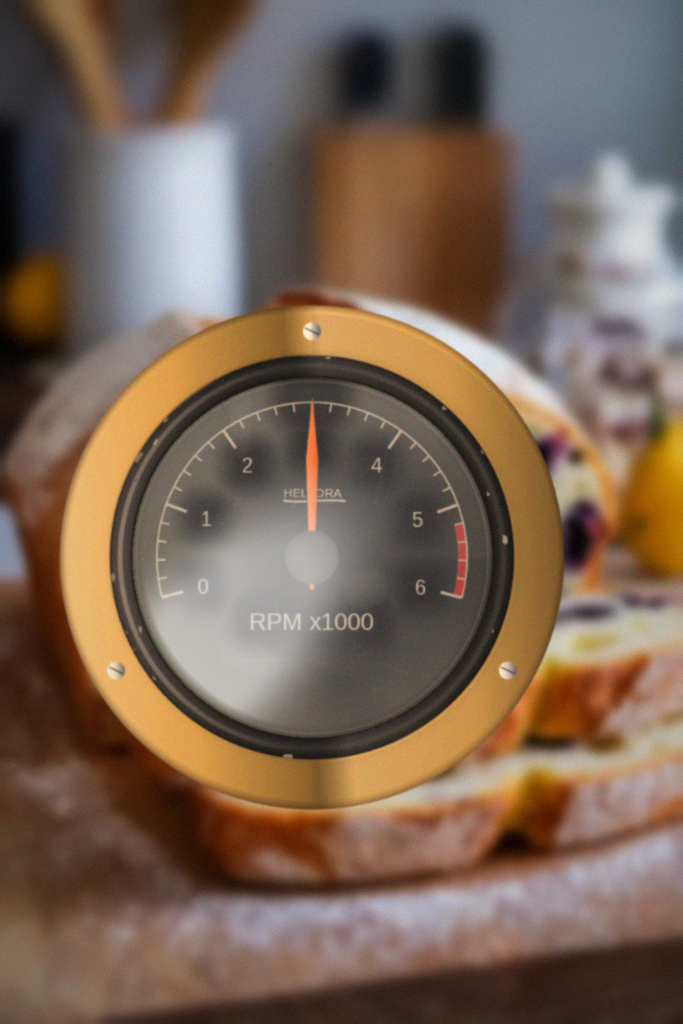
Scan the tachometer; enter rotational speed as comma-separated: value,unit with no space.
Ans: 3000,rpm
